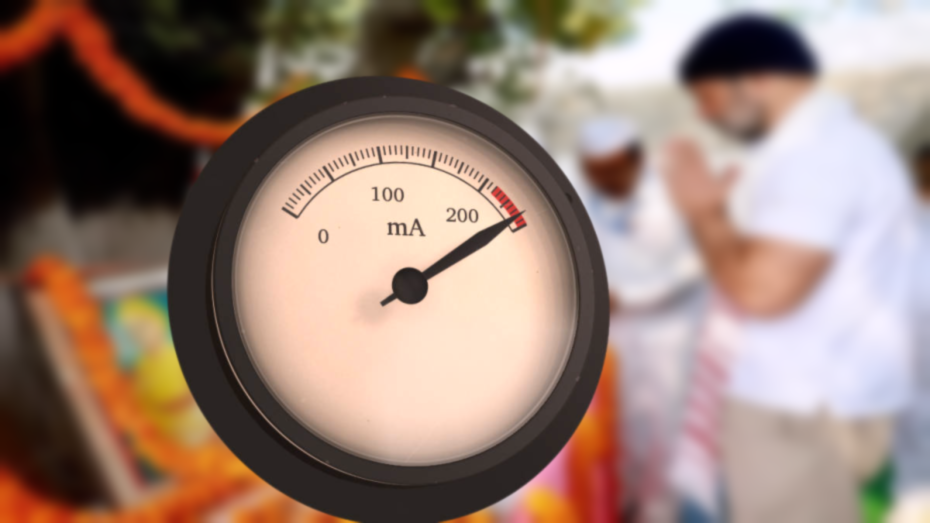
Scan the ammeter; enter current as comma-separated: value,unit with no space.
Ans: 240,mA
